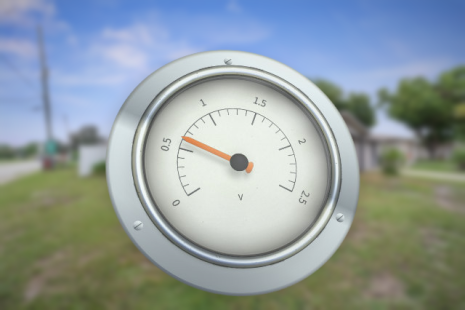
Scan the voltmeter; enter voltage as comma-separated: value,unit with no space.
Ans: 0.6,V
